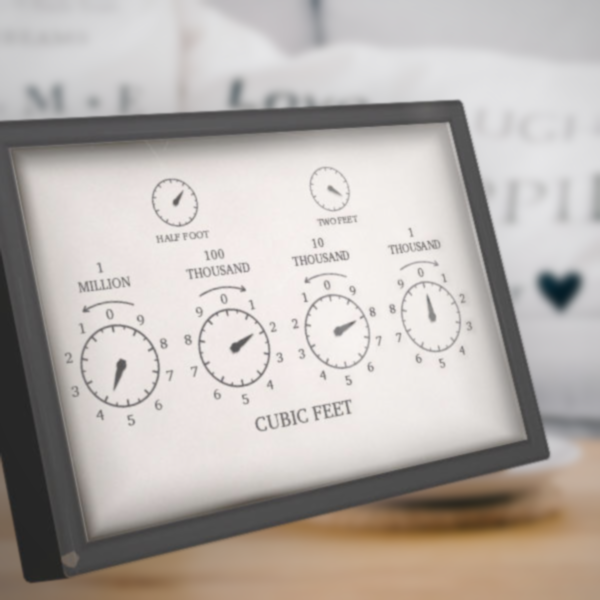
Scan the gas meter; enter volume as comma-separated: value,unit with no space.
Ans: 418000,ft³
